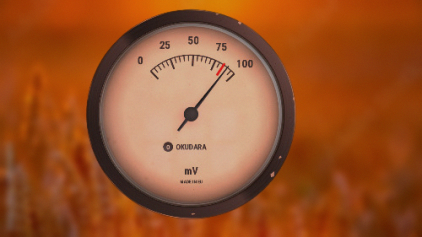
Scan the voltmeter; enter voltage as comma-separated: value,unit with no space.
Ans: 90,mV
